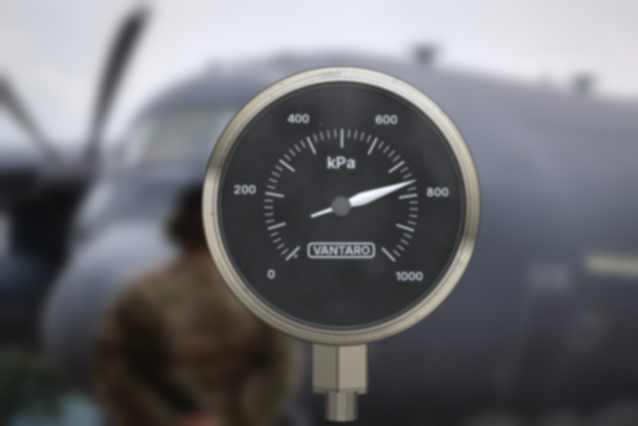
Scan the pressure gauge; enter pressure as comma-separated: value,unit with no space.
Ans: 760,kPa
